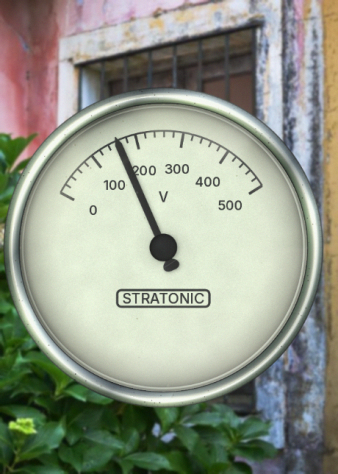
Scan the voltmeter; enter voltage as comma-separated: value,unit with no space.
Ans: 160,V
